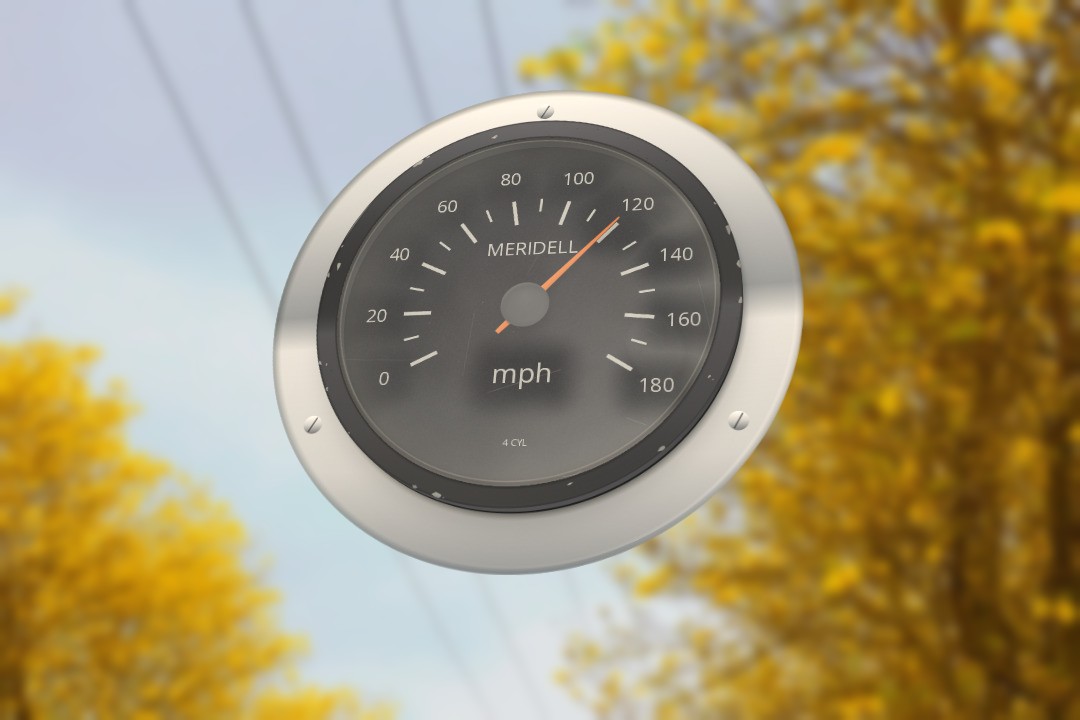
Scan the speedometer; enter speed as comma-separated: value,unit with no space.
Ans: 120,mph
